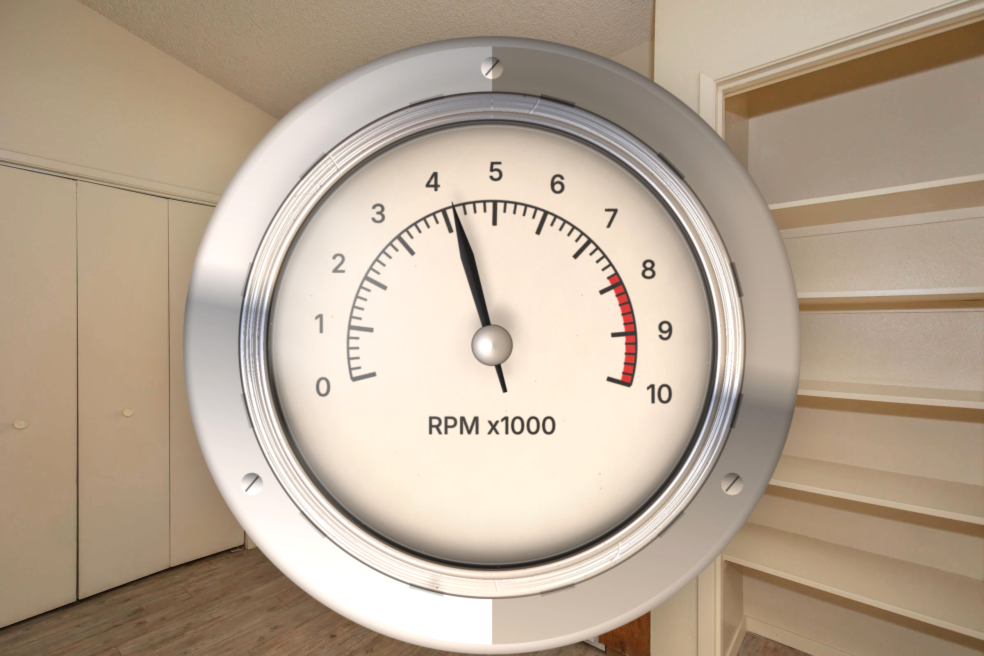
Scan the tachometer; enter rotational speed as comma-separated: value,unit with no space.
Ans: 4200,rpm
